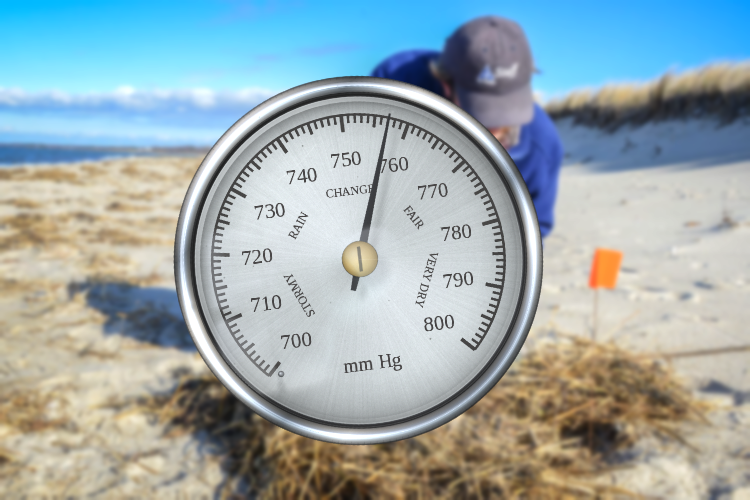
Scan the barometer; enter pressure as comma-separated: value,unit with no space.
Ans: 757,mmHg
